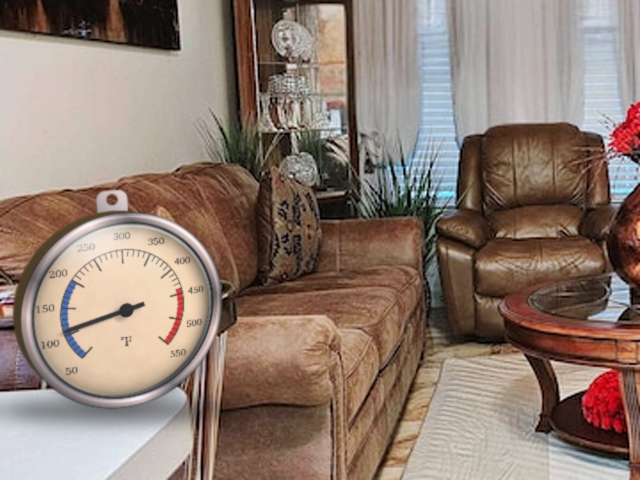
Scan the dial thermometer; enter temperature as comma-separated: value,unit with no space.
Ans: 110,°F
